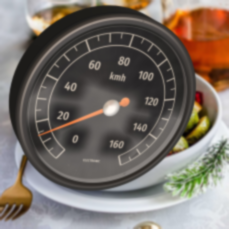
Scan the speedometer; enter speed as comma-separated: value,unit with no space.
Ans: 15,km/h
